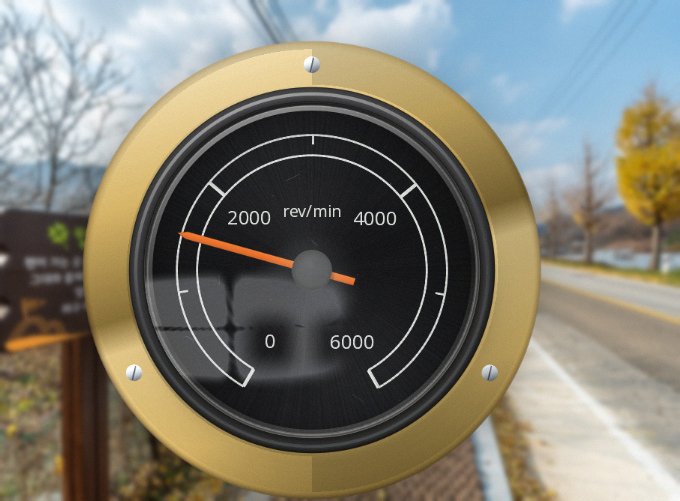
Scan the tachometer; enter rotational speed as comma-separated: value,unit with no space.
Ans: 1500,rpm
